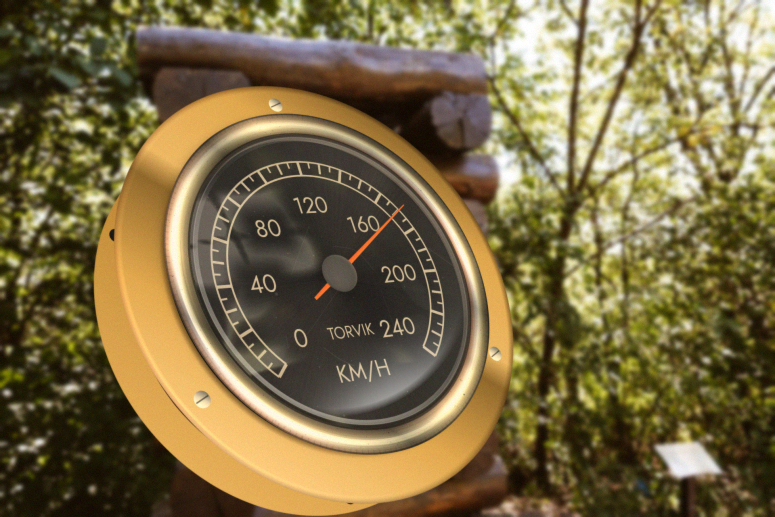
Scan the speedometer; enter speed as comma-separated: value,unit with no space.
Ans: 170,km/h
